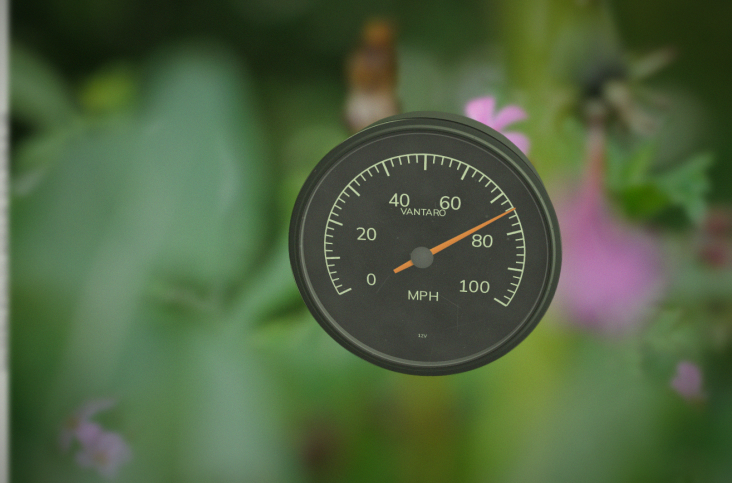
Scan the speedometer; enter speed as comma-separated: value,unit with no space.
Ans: 74,mph
